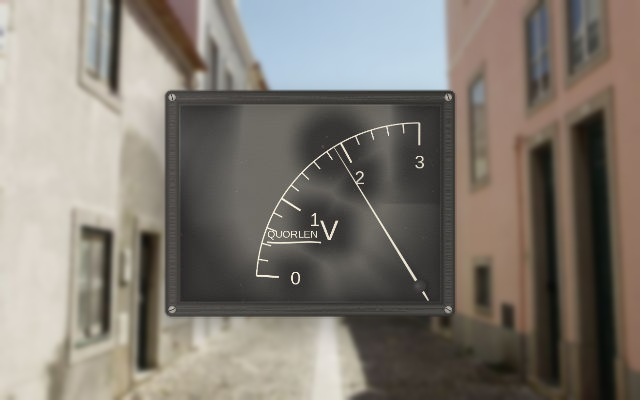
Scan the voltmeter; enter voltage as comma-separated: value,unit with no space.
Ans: 1.9,V
